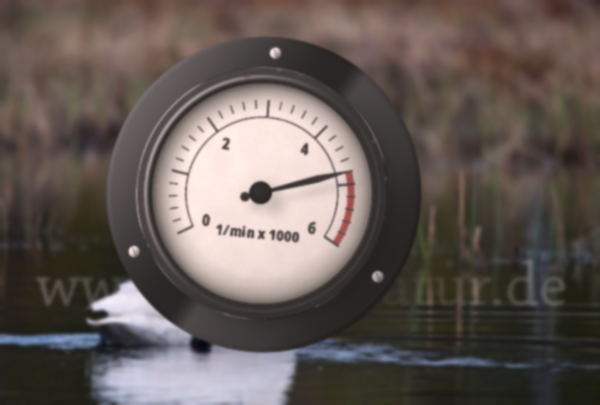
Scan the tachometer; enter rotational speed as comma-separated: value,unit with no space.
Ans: 4800,rpm
